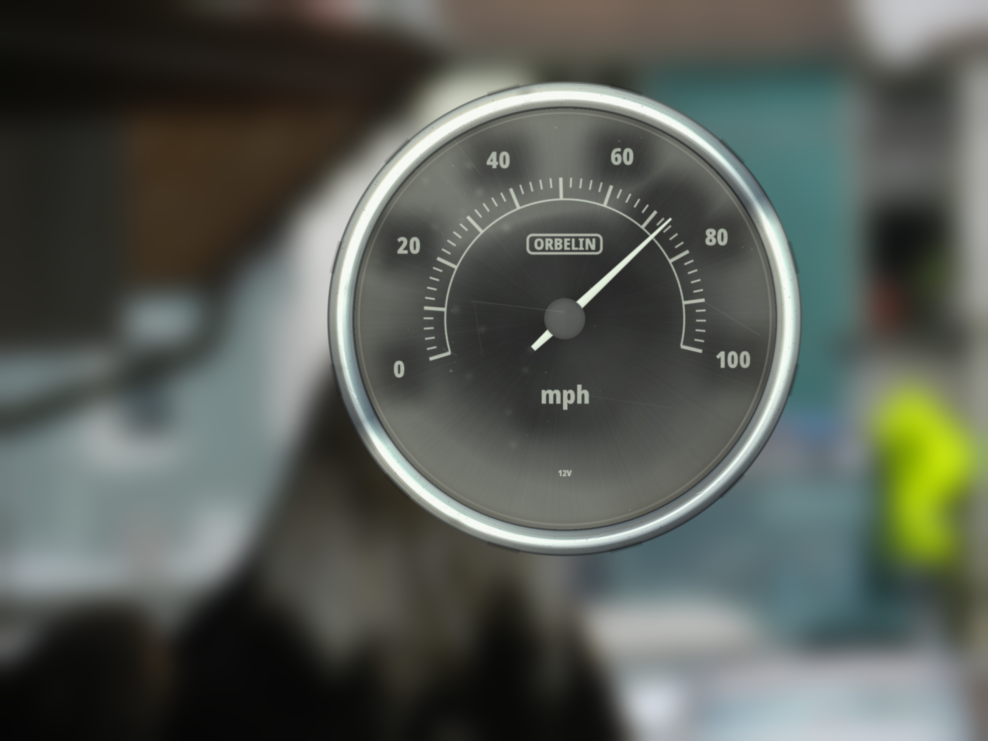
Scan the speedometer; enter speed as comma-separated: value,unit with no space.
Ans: 73,mph
